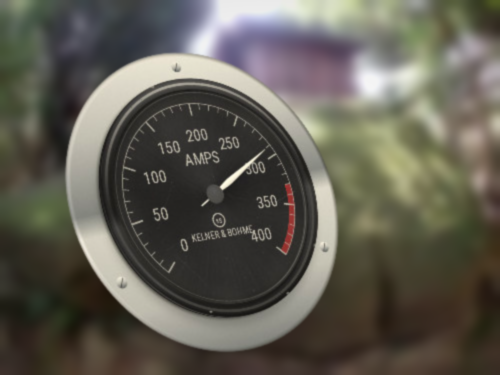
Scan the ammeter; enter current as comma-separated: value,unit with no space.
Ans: 290,A
